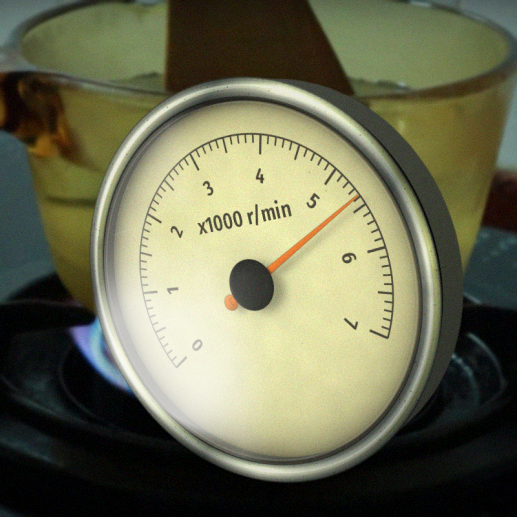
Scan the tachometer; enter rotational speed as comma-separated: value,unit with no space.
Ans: 5400,rpm
